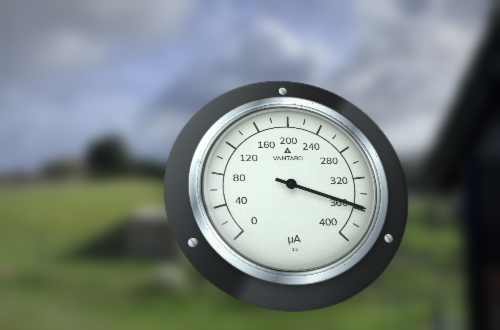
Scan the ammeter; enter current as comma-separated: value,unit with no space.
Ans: 360,µA
